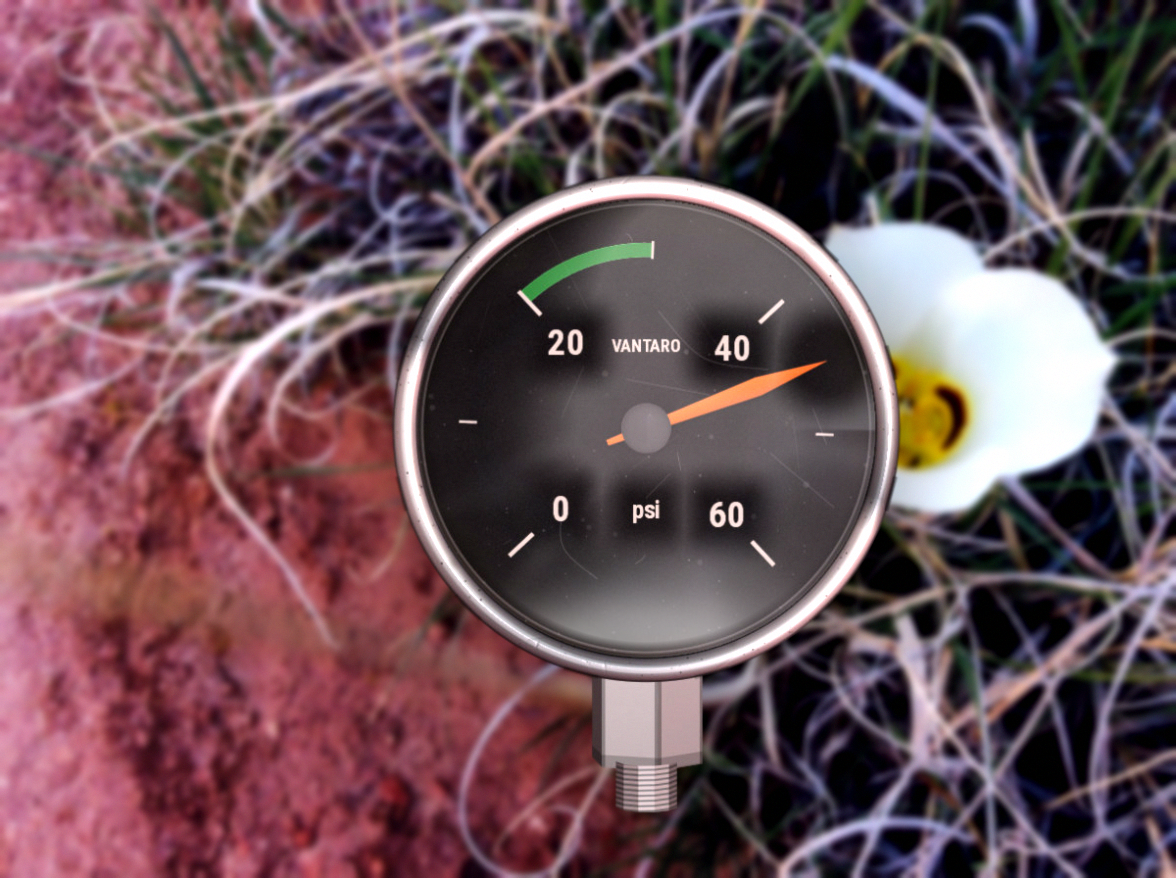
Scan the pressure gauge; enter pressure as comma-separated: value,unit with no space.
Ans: 45,psi
